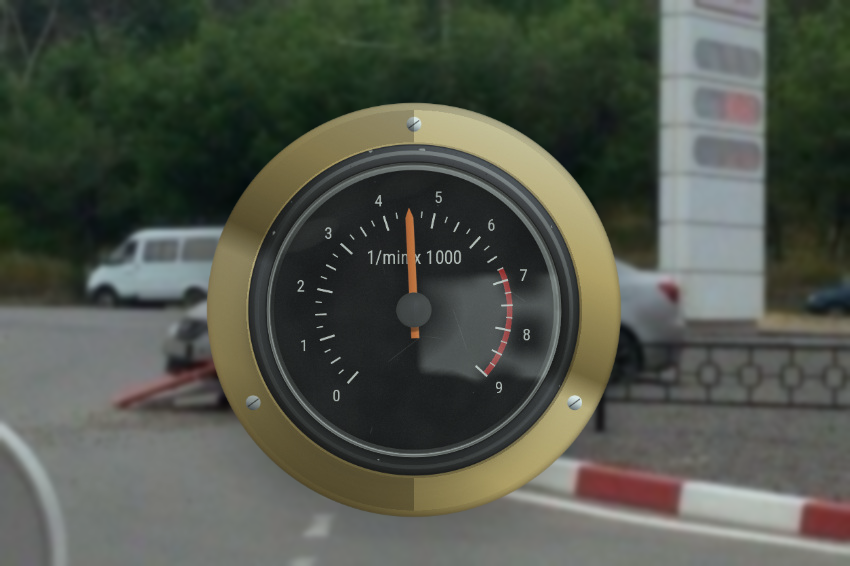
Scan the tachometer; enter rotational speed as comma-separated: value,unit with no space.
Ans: 4500,rpm
